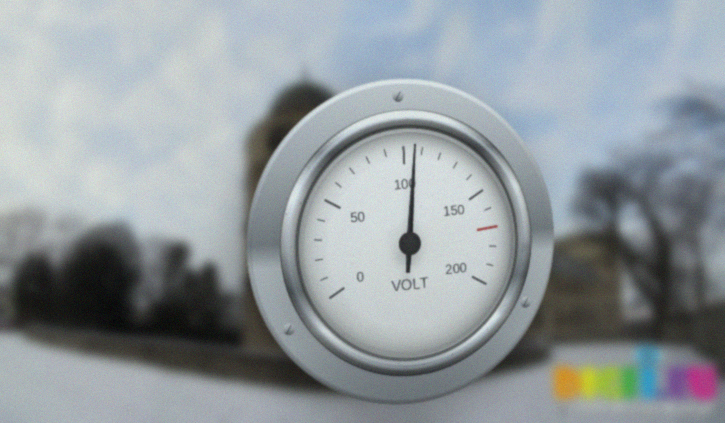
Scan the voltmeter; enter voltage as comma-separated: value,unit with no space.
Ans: 105,V
